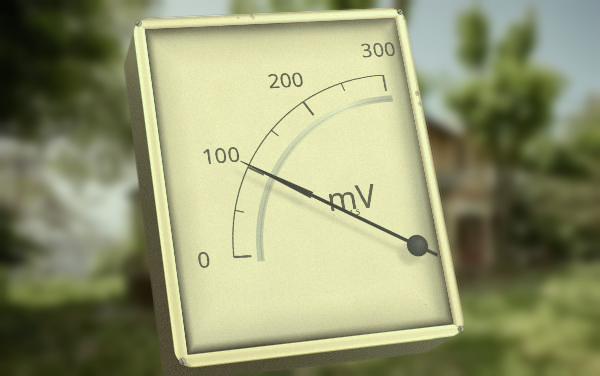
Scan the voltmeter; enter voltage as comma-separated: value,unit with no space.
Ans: 100,mV
